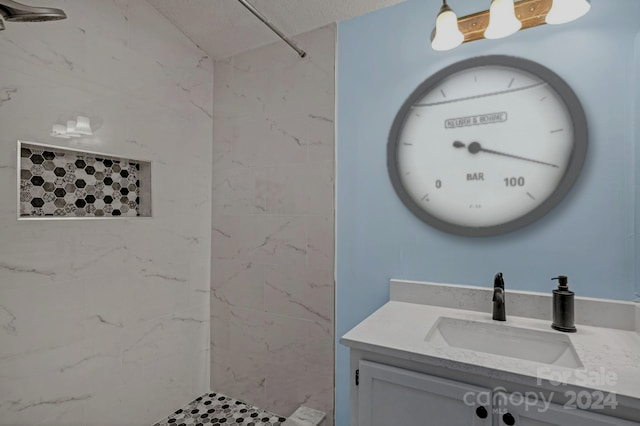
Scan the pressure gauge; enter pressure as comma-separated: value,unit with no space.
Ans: 90,bar
